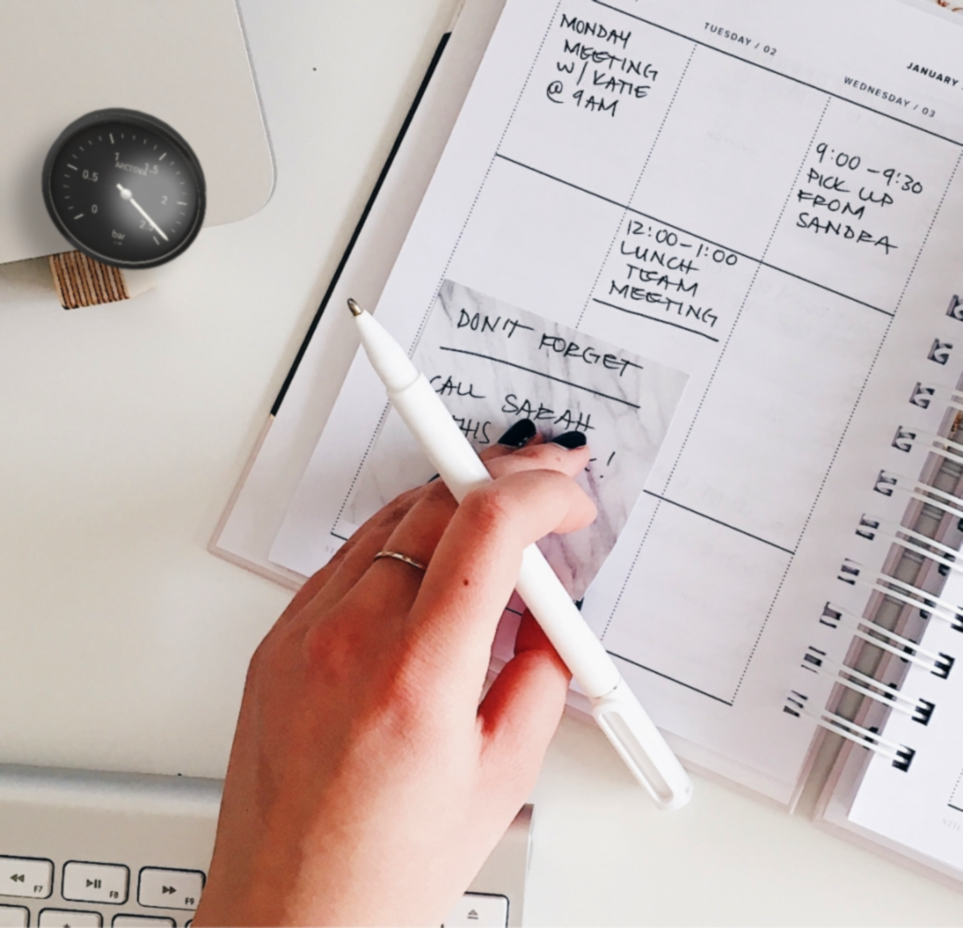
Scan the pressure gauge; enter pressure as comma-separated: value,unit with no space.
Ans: 2.4,bar
